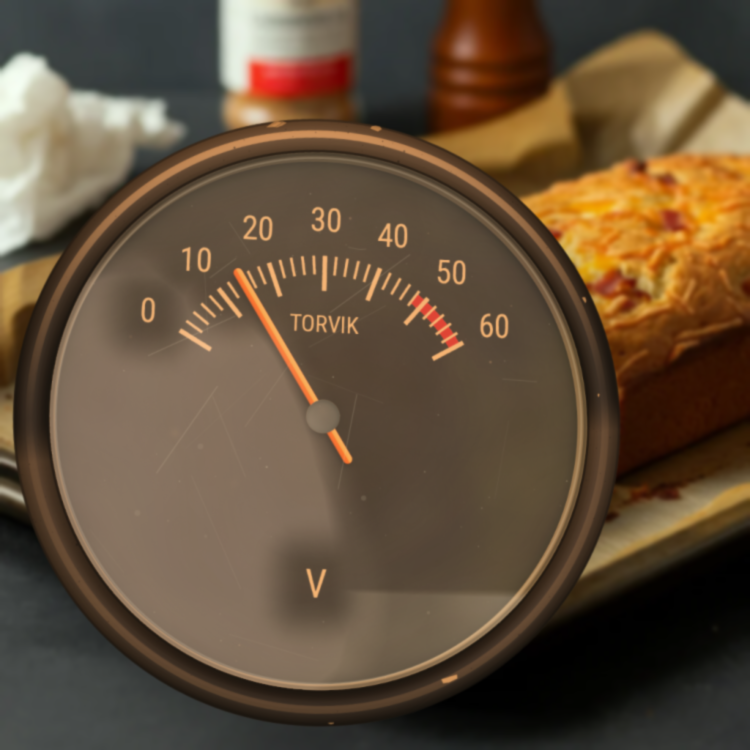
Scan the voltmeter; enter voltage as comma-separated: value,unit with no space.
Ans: 14,V
